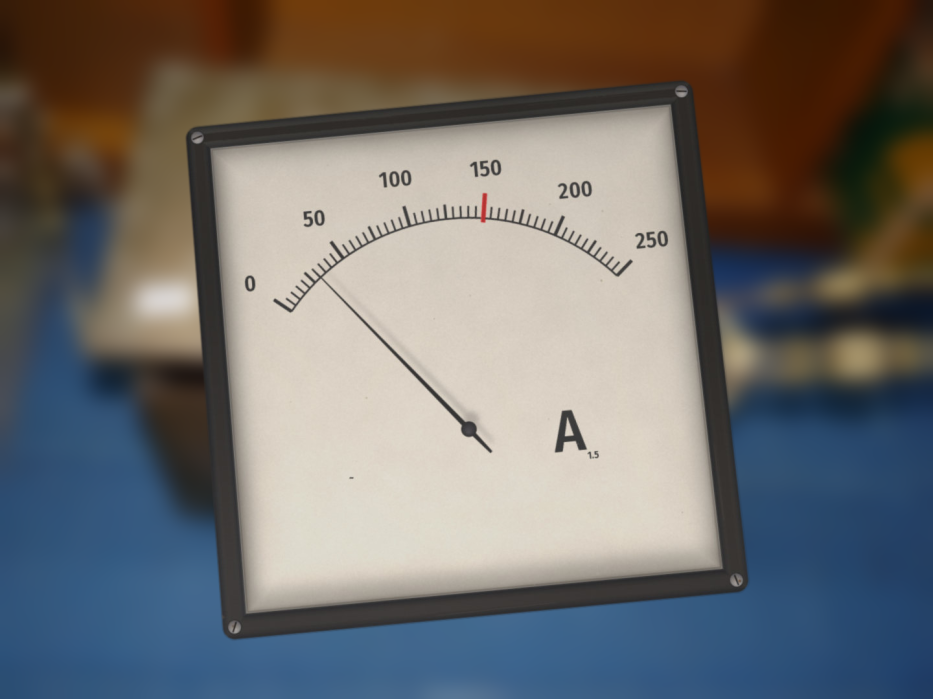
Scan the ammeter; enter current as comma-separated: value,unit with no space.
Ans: 30,A
